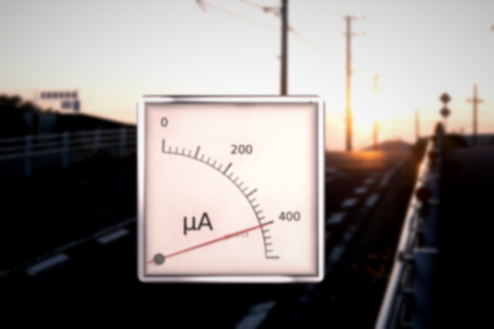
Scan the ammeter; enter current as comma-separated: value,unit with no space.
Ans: 400,µA
